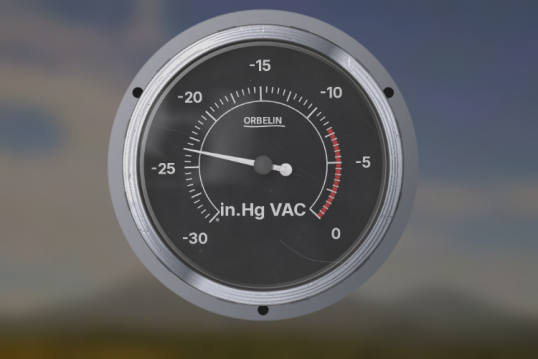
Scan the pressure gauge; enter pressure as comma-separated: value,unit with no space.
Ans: -23.5,inHg
